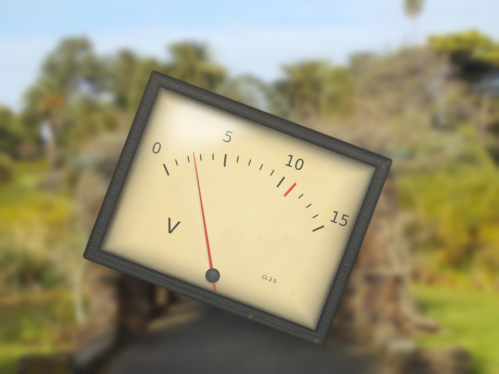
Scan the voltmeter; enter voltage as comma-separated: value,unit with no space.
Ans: 2.5,V
